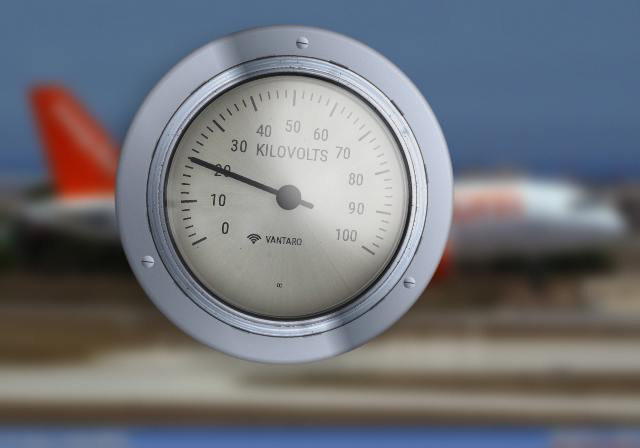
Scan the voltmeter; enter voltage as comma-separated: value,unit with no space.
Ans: 20,kV
